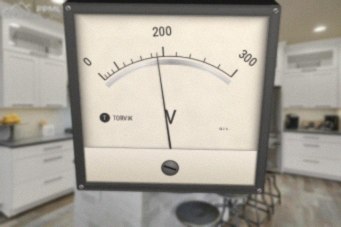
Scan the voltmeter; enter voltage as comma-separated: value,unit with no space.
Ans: 190,V
